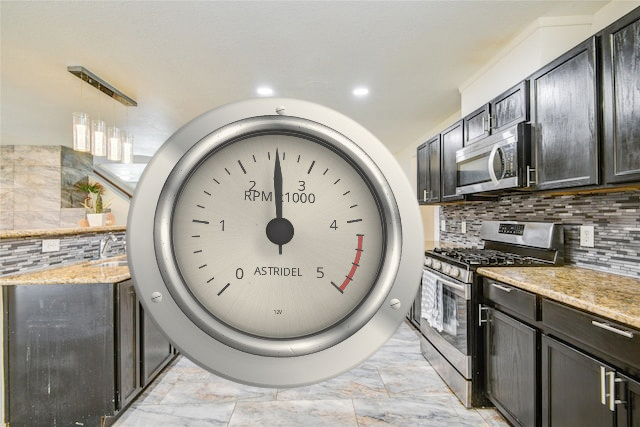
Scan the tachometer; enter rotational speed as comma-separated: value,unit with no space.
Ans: 2500,rpm
